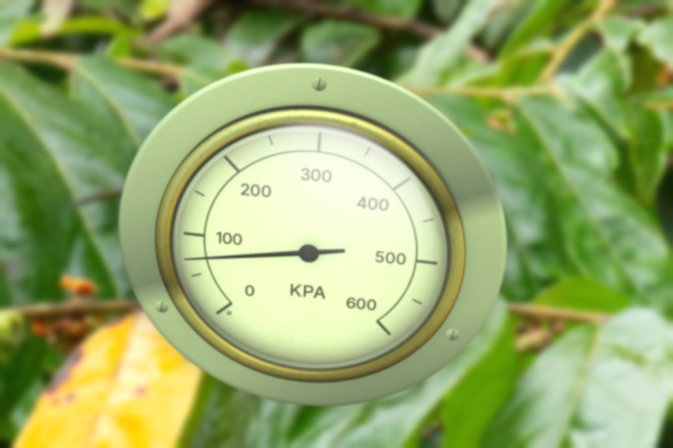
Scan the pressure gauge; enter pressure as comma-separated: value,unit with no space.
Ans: 75,kPa
